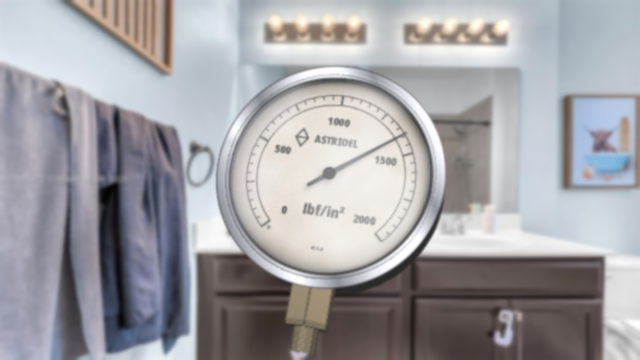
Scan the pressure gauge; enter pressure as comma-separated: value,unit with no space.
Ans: 1400,psi
